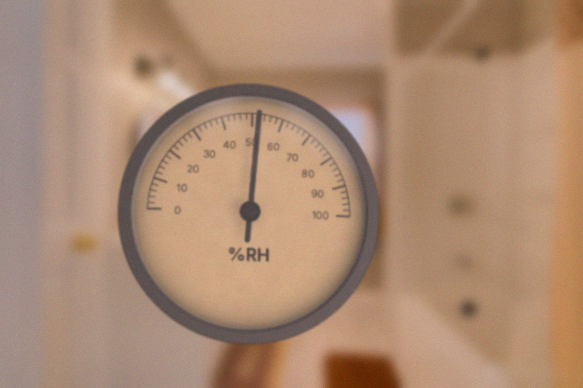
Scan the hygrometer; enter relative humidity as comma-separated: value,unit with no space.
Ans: 52,%
